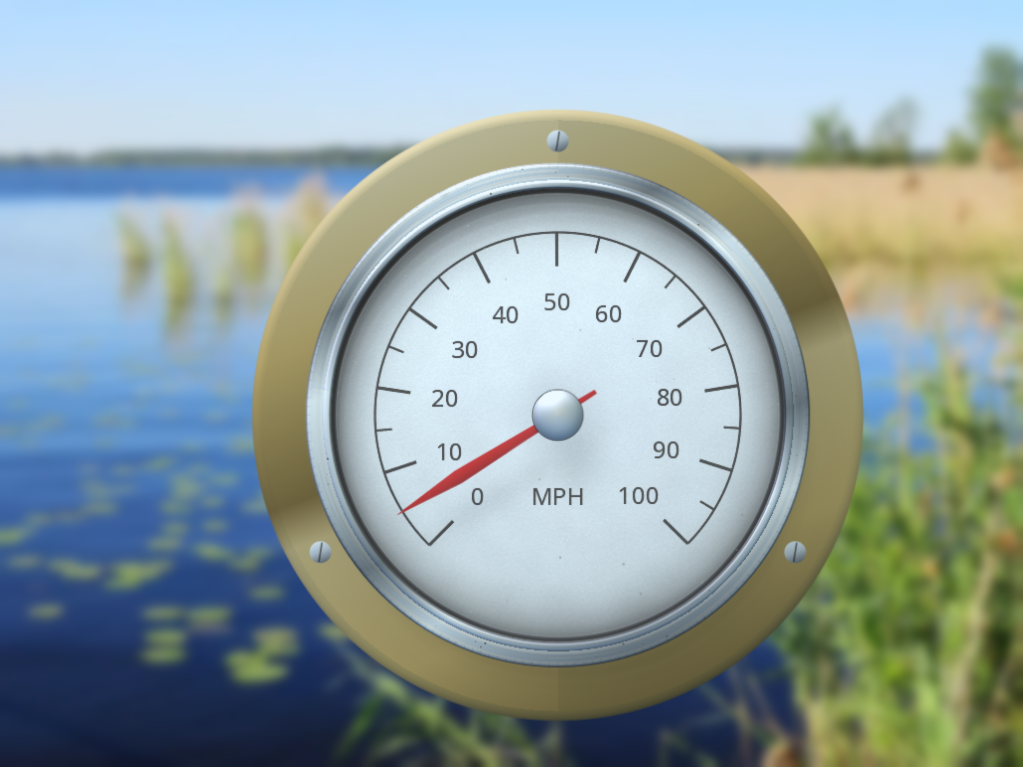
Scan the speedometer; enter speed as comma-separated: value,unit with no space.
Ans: 5,mph
